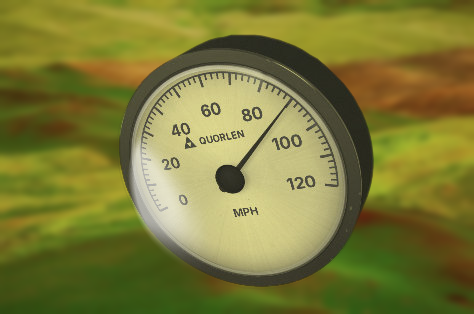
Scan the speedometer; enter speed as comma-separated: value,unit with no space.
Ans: 90,mph
